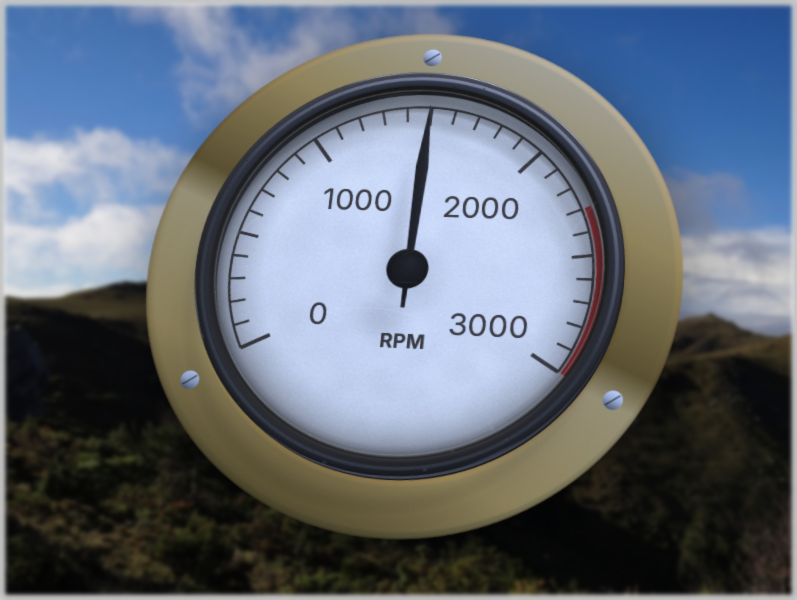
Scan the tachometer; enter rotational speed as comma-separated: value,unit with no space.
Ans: 1500,rpm
